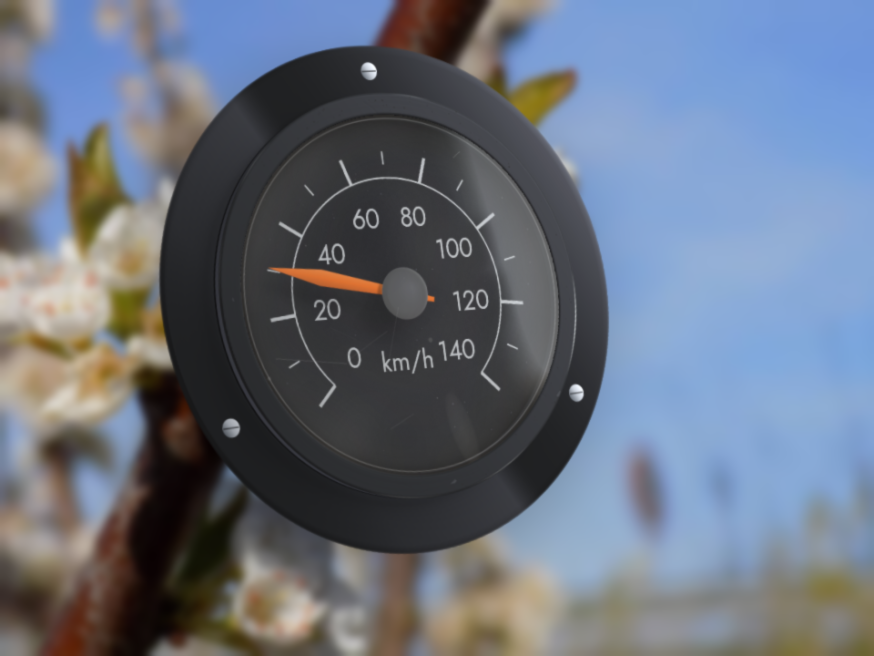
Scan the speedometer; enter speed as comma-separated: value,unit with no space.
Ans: 30,km/h
